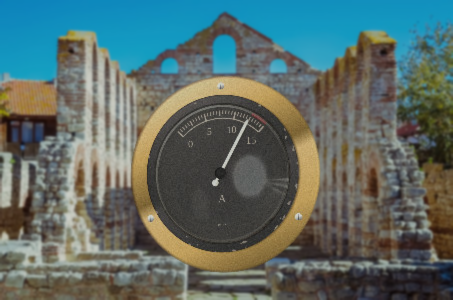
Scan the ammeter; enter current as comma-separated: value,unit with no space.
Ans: 12.5,A
